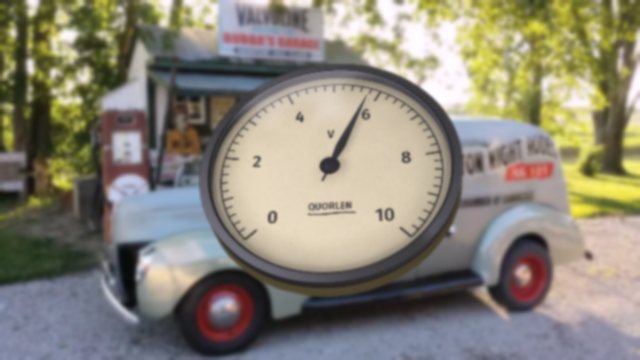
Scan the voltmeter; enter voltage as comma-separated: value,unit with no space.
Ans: 5.8,V
